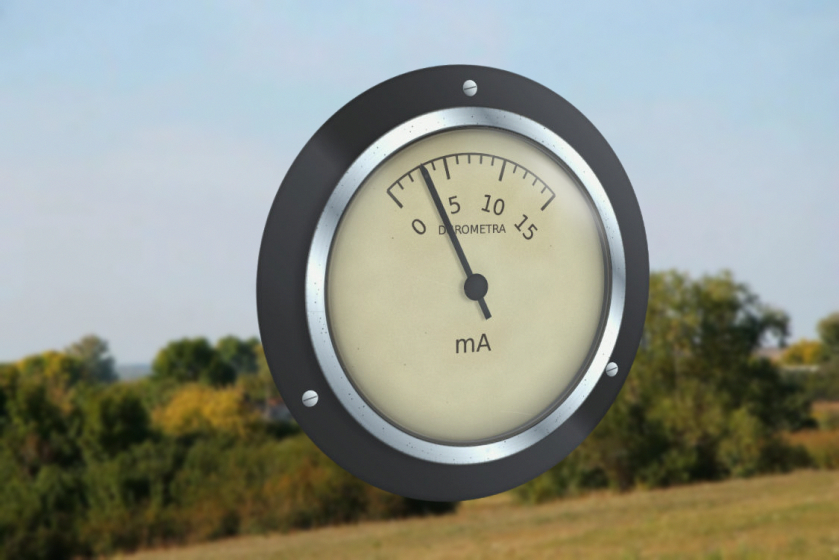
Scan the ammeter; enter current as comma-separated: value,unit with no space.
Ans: 3,mA
